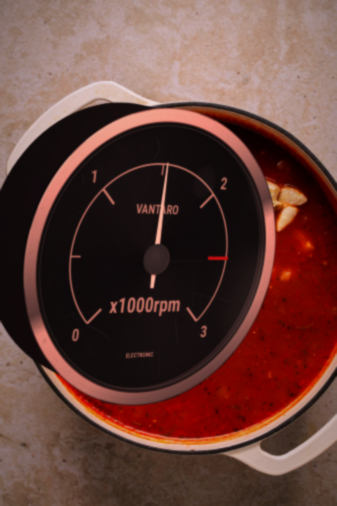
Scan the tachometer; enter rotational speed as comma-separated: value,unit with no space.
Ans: 1500,rpm
